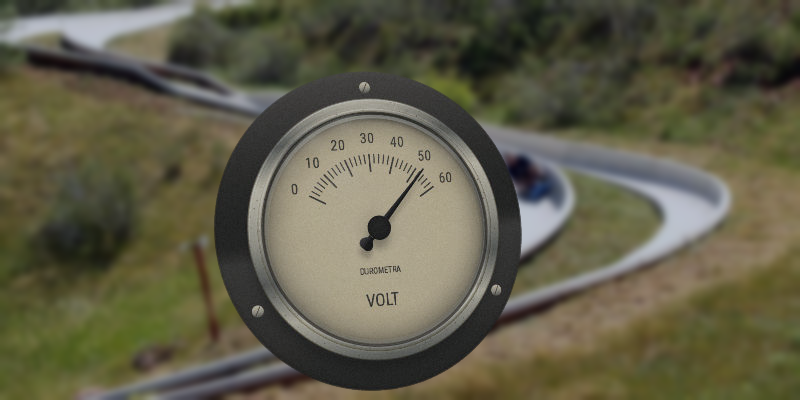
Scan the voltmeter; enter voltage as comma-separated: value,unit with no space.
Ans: 52,V
